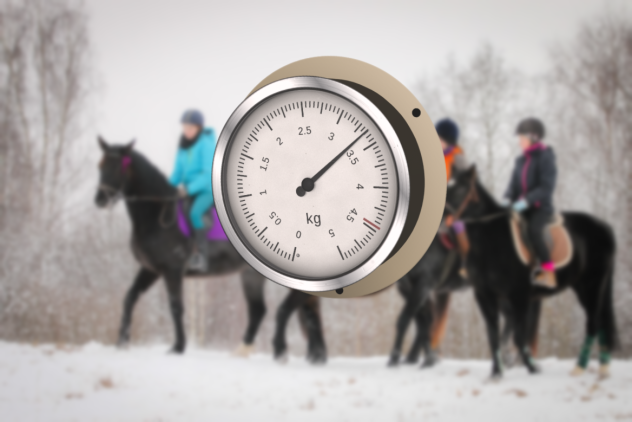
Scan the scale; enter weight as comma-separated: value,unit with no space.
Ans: 3.35,kg
